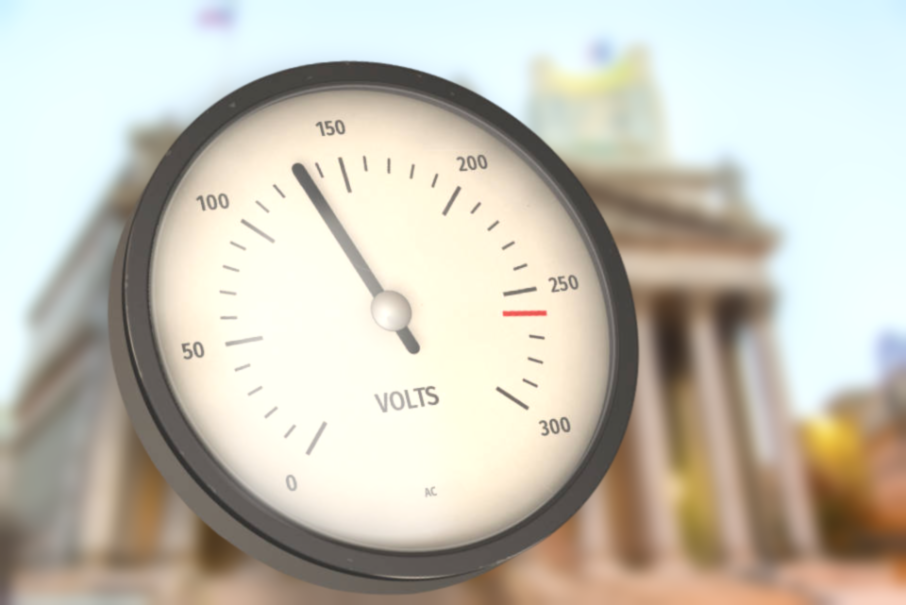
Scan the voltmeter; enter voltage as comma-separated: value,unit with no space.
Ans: 130,V
